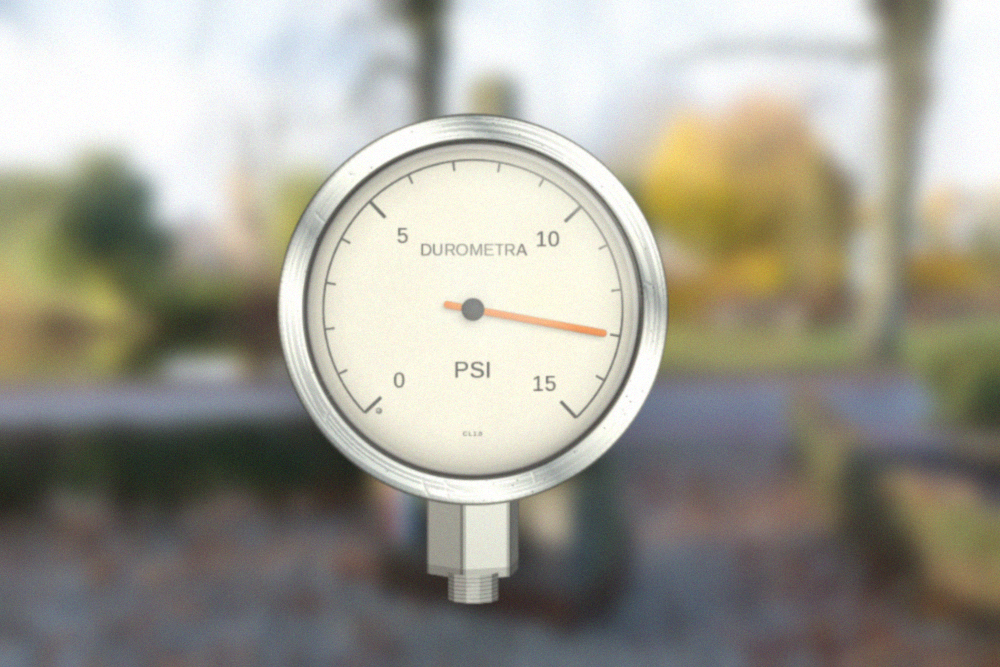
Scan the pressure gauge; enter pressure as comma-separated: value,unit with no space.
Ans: 13,psi
